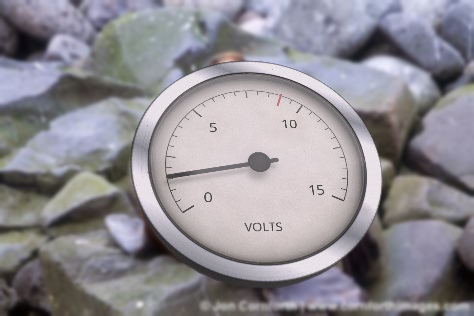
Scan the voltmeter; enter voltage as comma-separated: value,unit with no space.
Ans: 1.5,V
